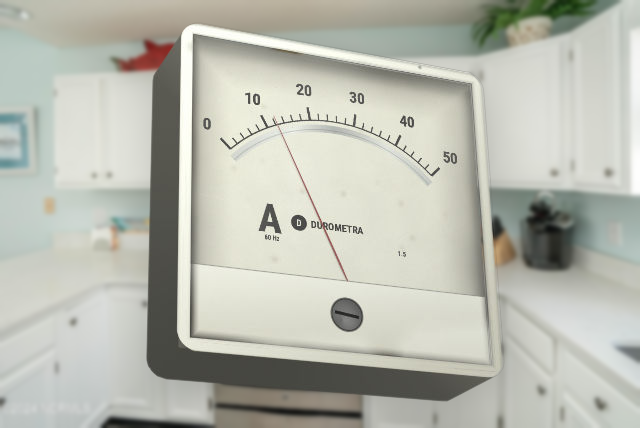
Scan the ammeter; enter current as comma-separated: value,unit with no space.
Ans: 12,A
